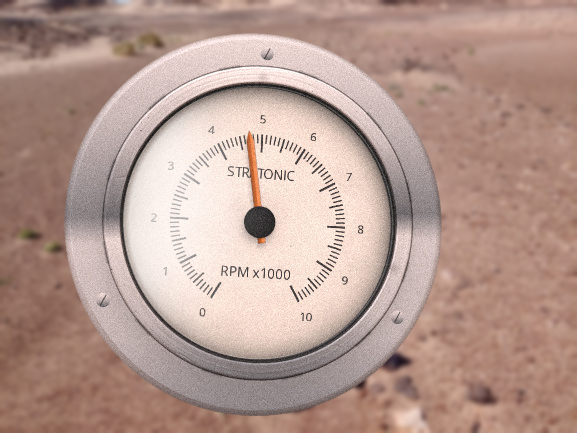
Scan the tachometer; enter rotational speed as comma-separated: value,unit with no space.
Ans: 4700,rpm
